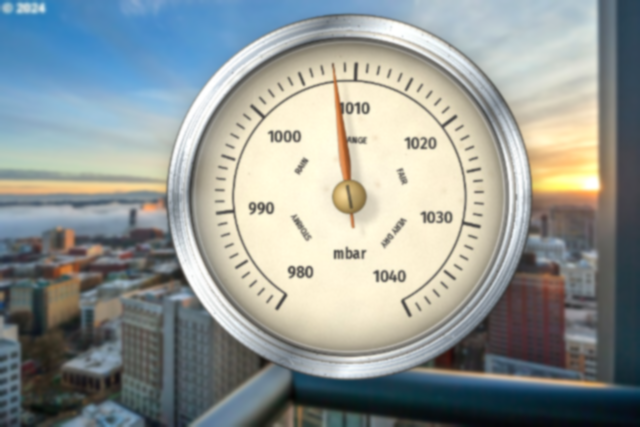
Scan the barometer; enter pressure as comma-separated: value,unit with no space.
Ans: 1008,mbar
